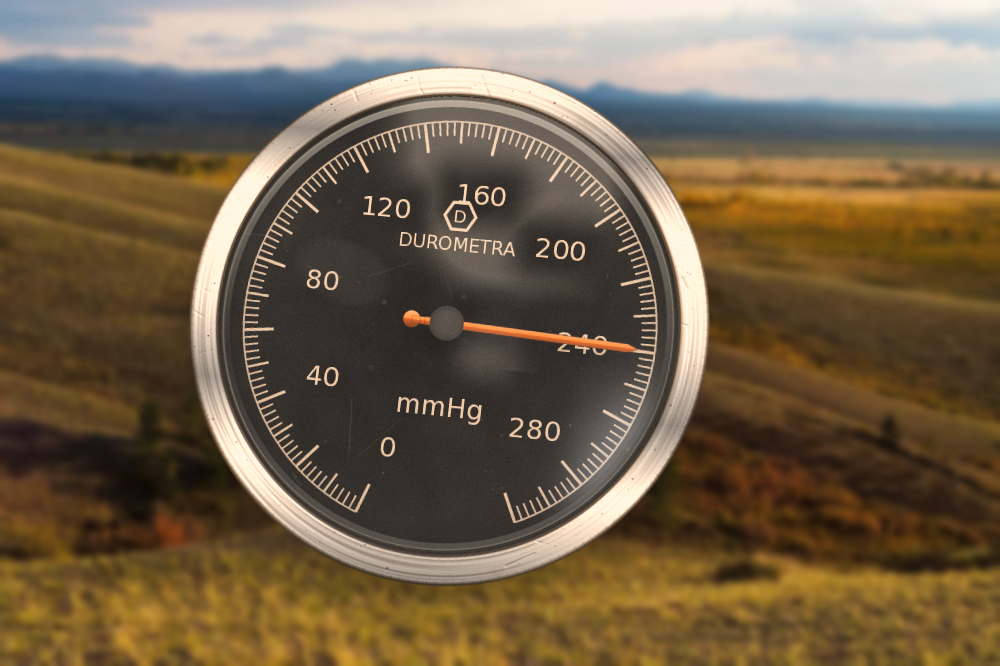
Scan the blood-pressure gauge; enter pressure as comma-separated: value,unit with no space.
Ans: 240,mmHg
